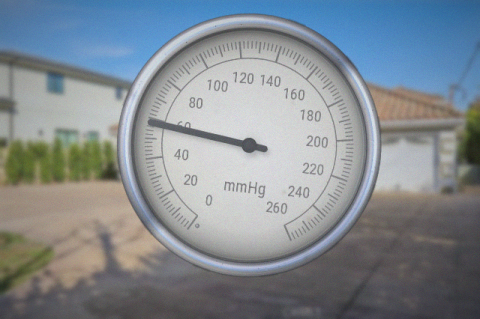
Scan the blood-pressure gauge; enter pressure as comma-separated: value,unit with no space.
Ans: 58,mmHg
